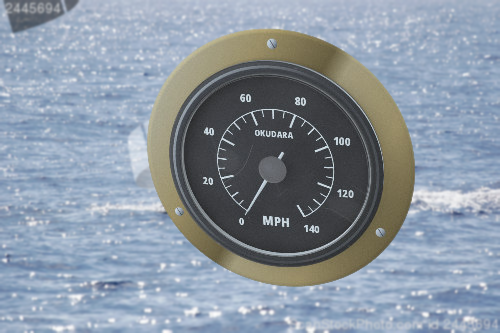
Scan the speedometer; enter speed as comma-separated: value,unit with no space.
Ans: 0,mph
